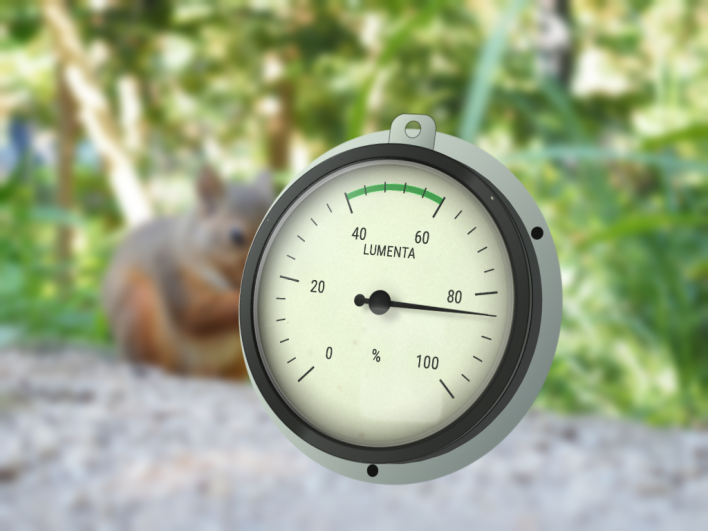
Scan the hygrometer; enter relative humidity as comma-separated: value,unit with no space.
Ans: 84,%
